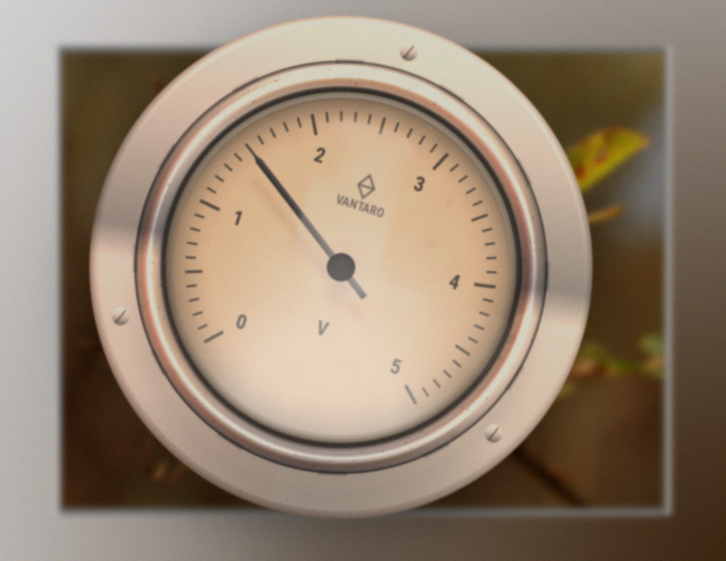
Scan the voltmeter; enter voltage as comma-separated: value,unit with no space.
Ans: 1.5,V
